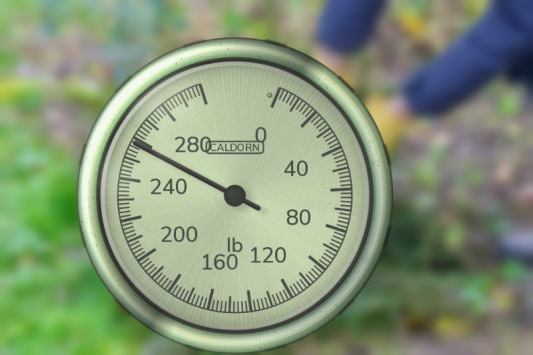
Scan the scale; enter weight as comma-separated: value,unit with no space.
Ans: 258,lb
